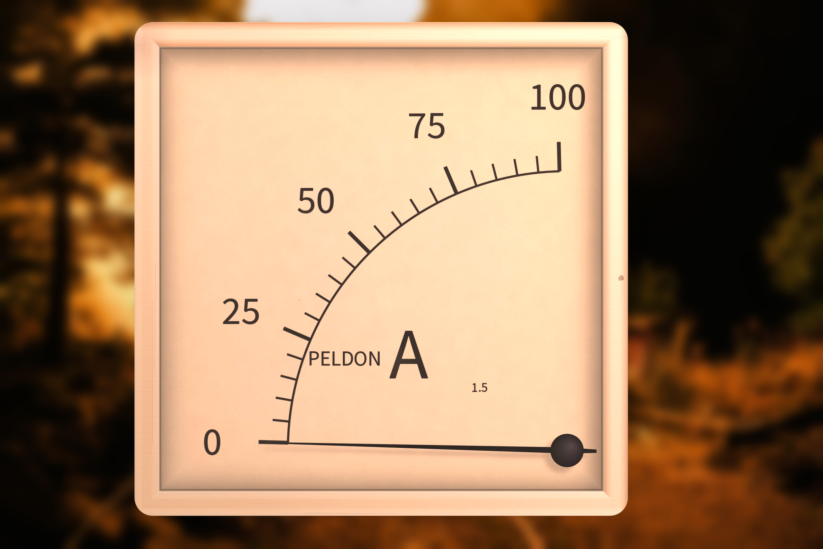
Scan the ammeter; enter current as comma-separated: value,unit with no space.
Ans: 0,A
